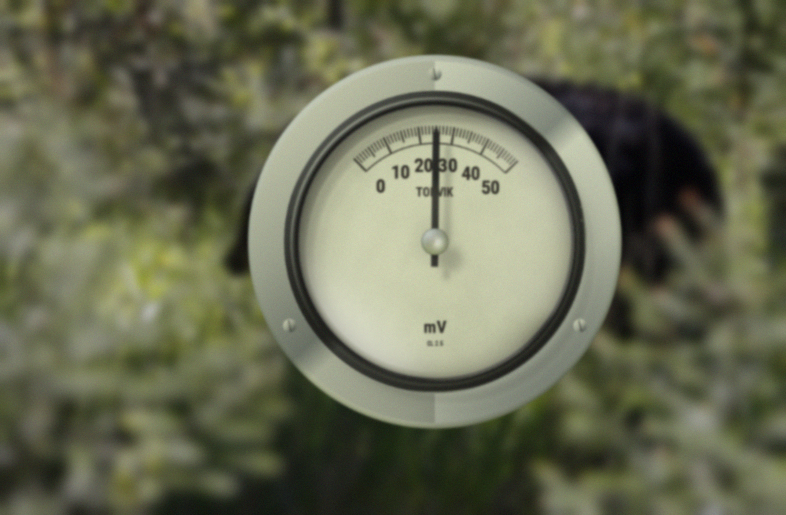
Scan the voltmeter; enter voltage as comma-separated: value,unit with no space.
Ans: 25,mV
